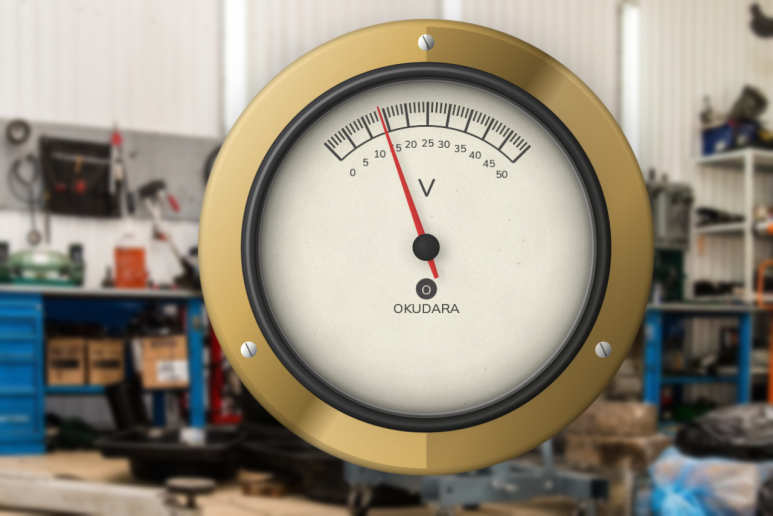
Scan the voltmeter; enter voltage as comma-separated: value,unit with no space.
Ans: 14,V
